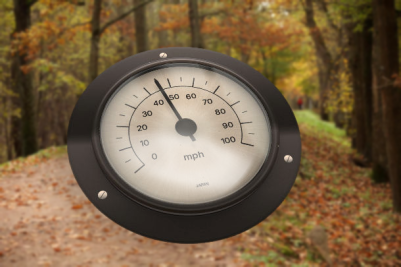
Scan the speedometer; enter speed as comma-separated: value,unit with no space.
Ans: 45,mph
